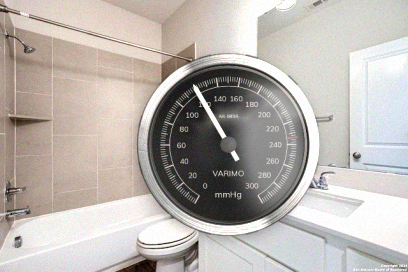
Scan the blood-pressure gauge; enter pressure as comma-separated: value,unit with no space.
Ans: 120,mmHg
